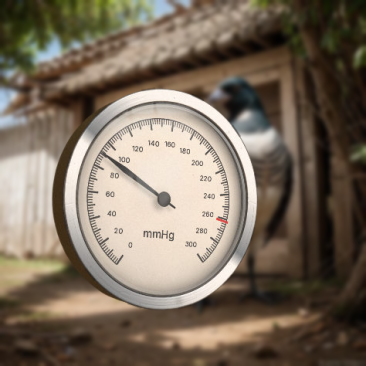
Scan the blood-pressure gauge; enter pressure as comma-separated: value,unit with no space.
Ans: 90,mmHg
